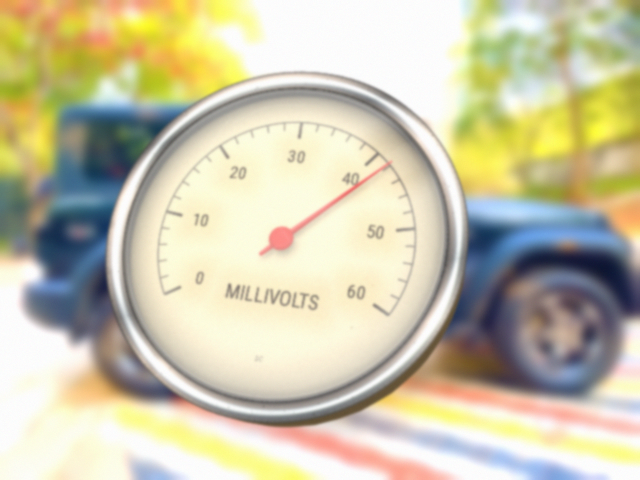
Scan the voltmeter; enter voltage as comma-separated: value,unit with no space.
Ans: 42,mV
